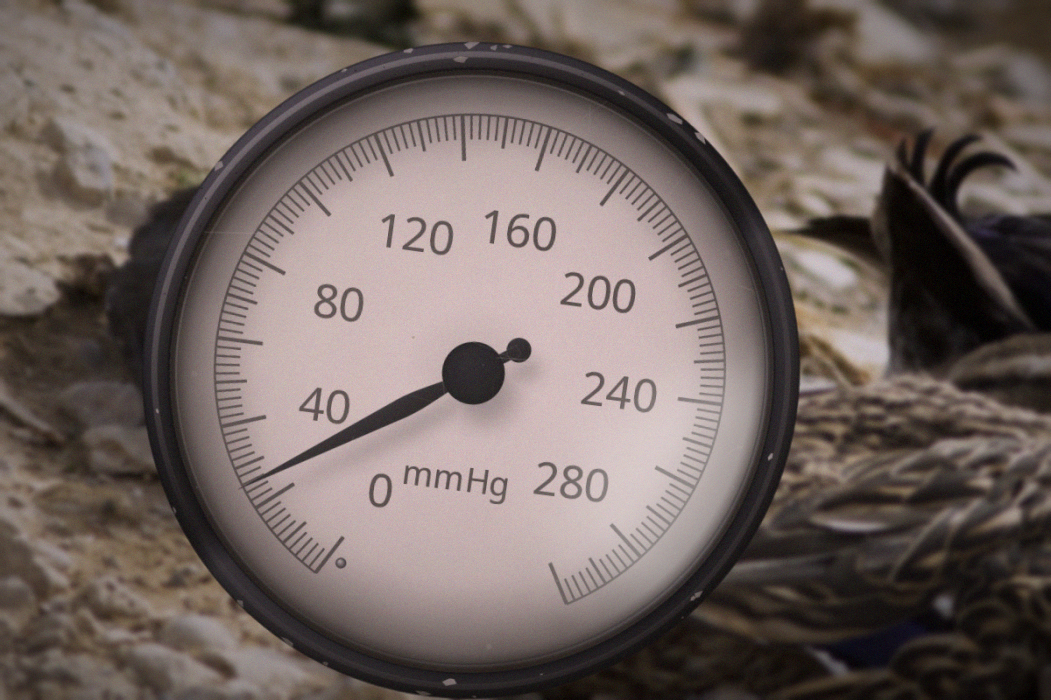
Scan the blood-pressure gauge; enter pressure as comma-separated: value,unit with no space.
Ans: 26,mmHg
